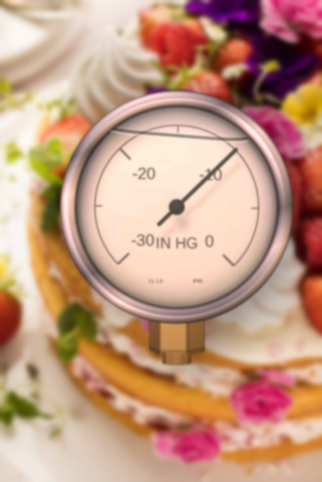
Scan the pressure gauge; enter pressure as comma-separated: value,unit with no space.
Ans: -10,inHg
